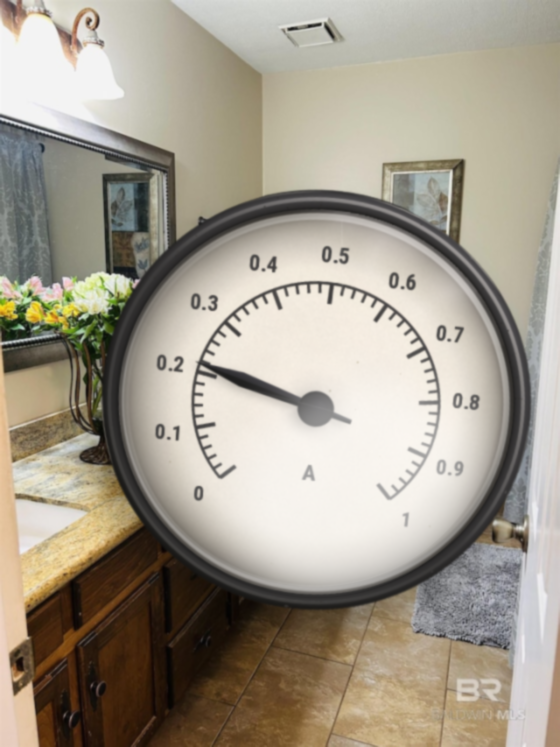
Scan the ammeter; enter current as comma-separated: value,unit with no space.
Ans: 0.22,A
